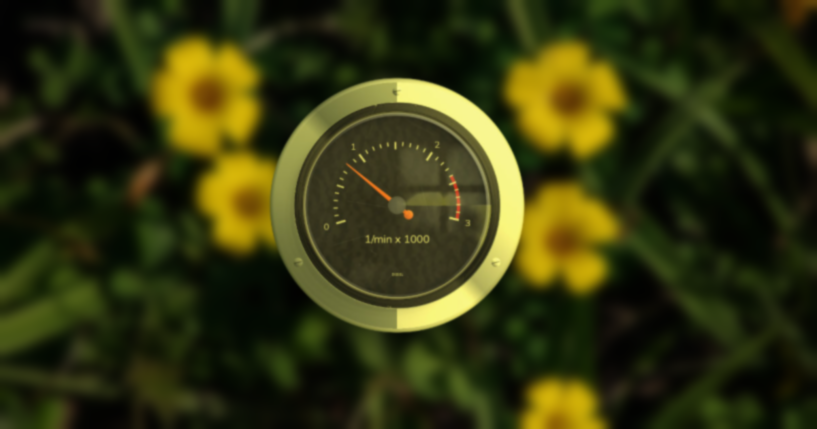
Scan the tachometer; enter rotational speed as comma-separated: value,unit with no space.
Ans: 800,rpm
